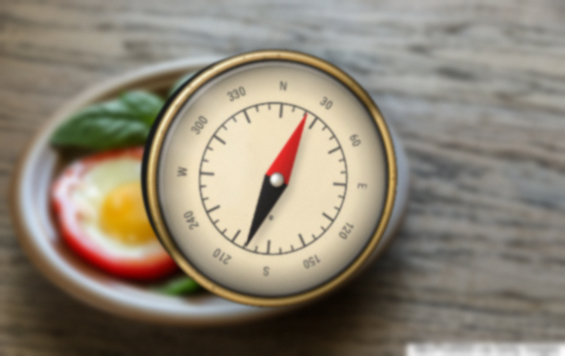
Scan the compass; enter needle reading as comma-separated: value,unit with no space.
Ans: 20,°
